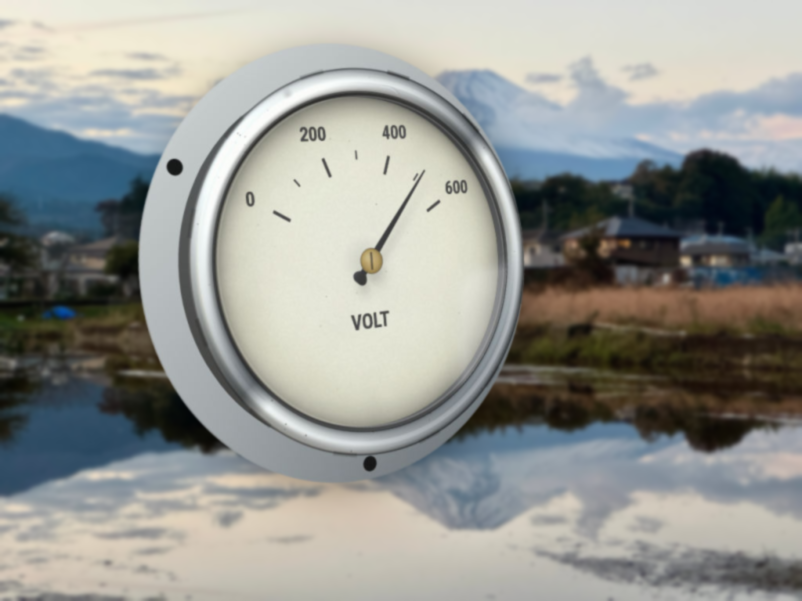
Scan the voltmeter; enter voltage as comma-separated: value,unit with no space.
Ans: 500,V
